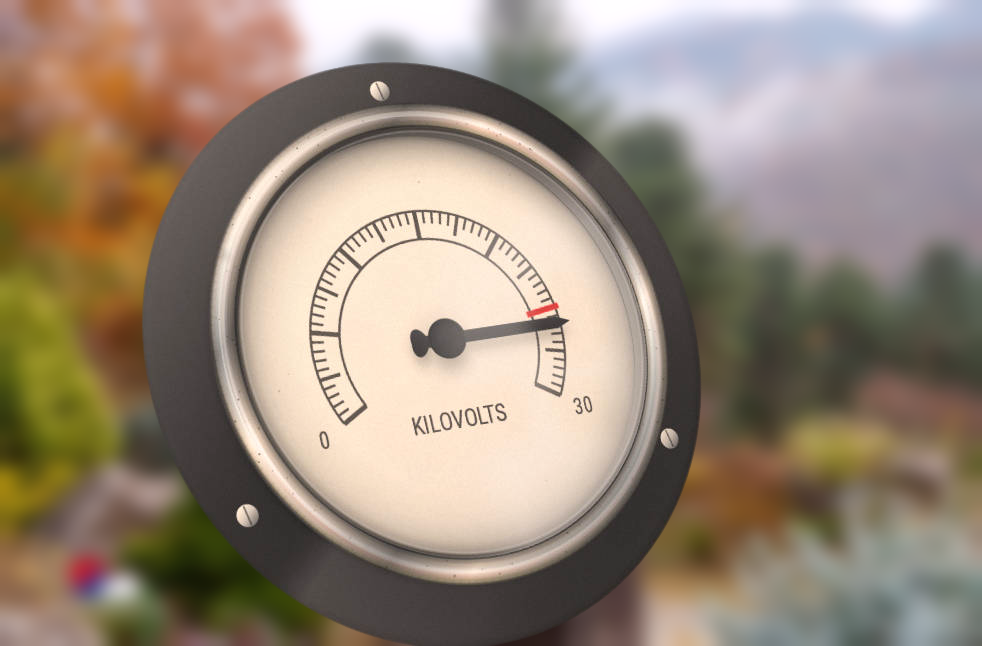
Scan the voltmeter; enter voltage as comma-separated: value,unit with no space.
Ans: 26,kV
